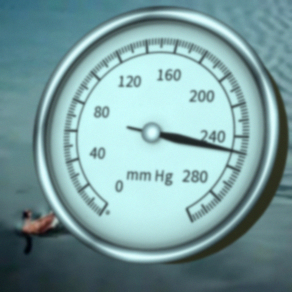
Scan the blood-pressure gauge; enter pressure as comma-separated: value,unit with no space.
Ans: 250,mmHg
